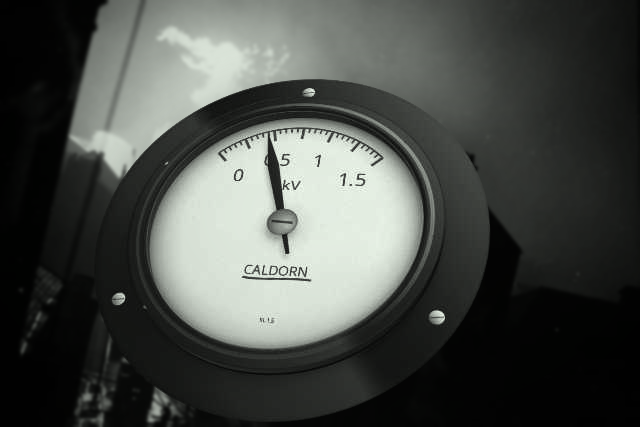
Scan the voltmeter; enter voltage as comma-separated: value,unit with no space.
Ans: 0.45,kV
